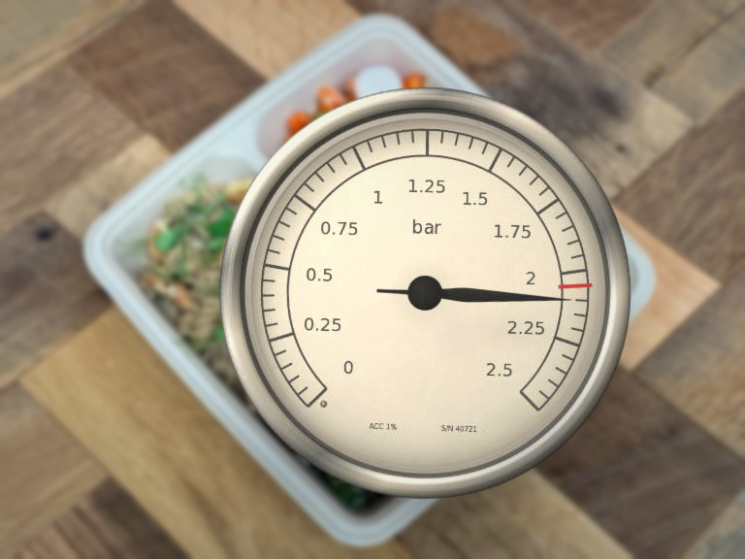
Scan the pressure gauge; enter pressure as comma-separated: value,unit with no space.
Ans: 2.1,bar
